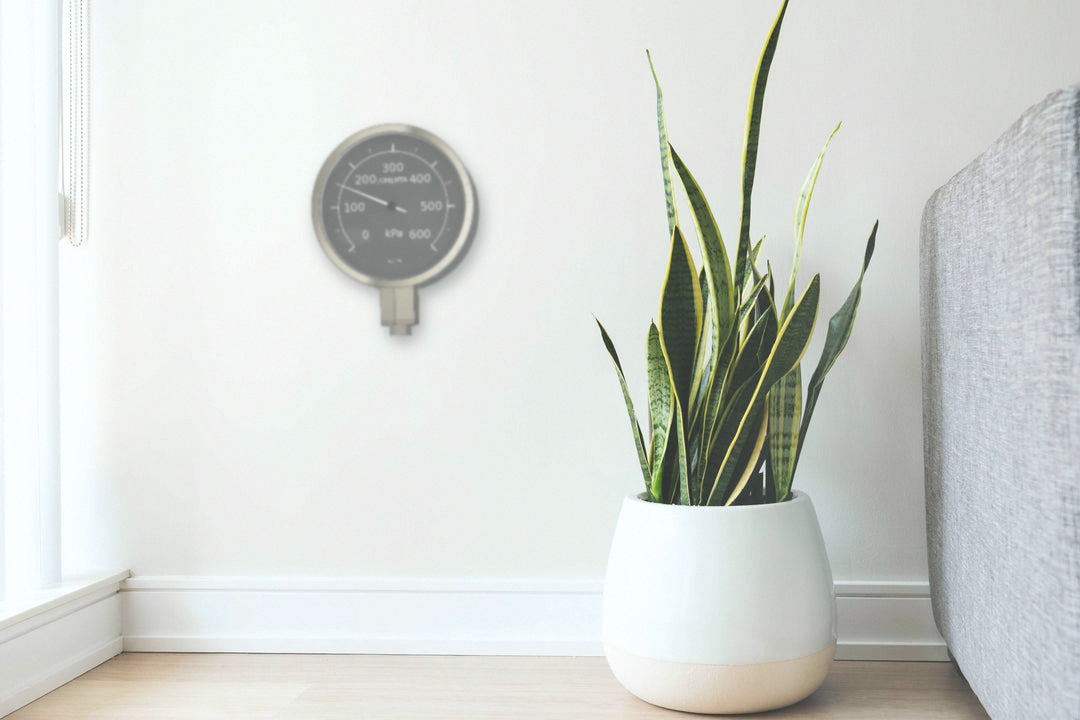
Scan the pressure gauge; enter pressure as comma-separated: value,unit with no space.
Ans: 150,kPa
